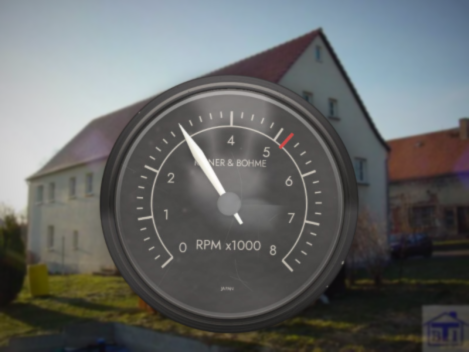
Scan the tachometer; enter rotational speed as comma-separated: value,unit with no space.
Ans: 3000,rpm
